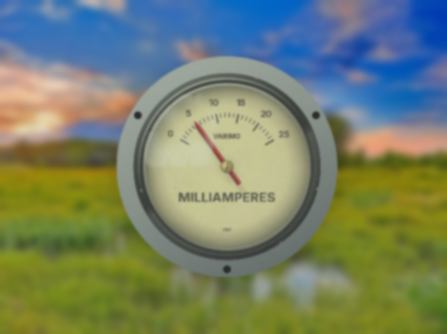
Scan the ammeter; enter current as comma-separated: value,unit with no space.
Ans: 5,mA
